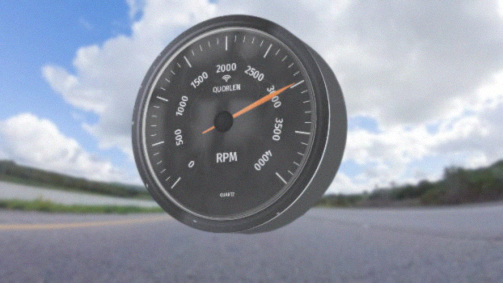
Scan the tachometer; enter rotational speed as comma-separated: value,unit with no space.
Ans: 3000,rpm
